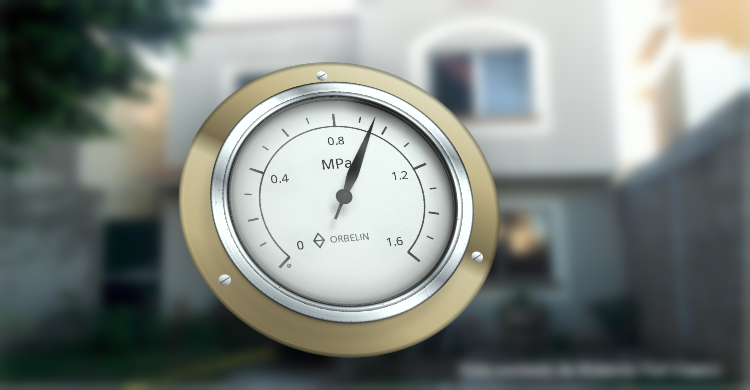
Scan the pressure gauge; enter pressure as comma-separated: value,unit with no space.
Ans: 0.95,MPa
